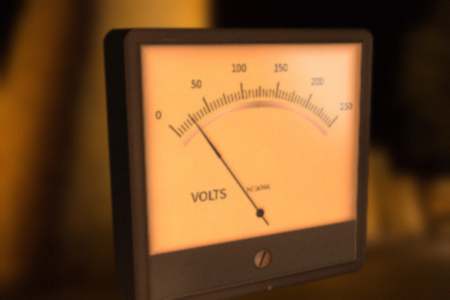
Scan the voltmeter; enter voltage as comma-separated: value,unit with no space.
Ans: 25,V
